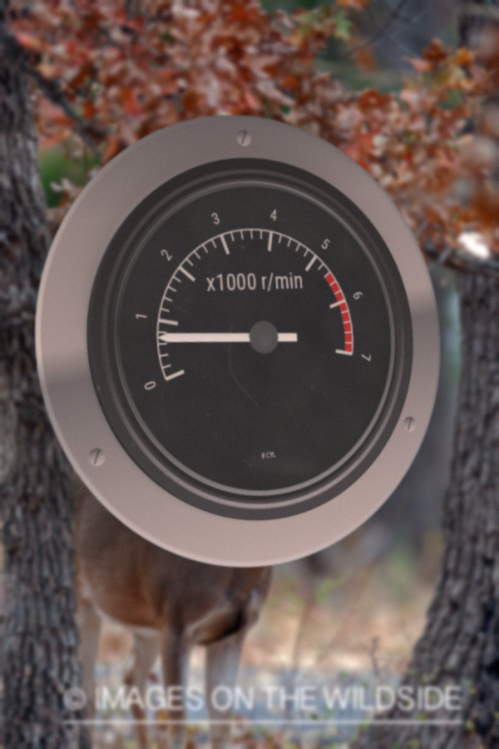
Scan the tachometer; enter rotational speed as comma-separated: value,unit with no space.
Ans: 700,rpm
